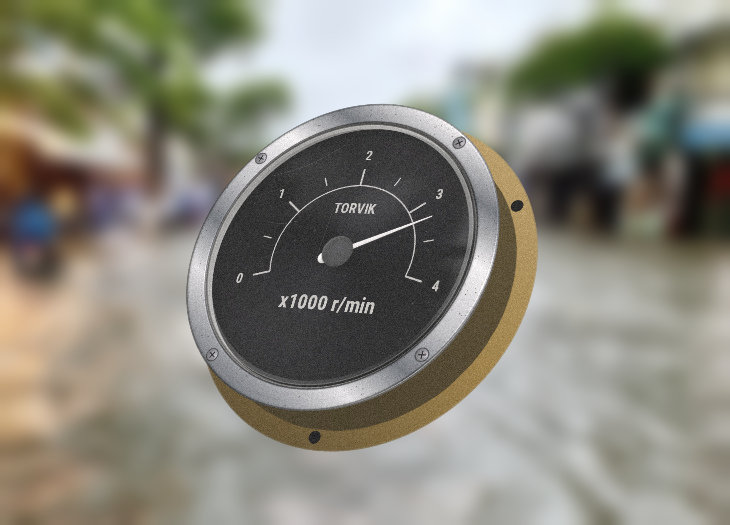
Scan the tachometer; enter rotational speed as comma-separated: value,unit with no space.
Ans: 3250,rpm
